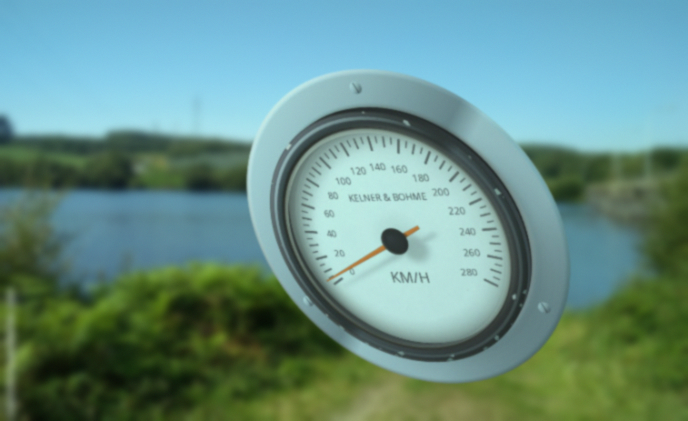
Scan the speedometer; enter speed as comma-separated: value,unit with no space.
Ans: 5,km/h
